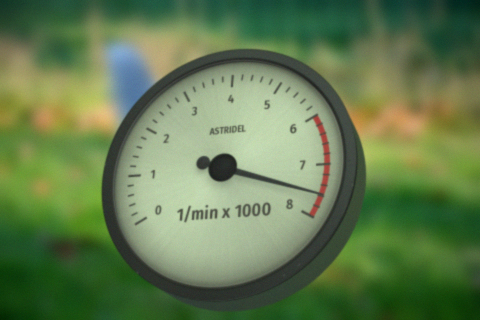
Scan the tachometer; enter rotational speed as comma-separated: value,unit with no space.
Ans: 7600,rpm
